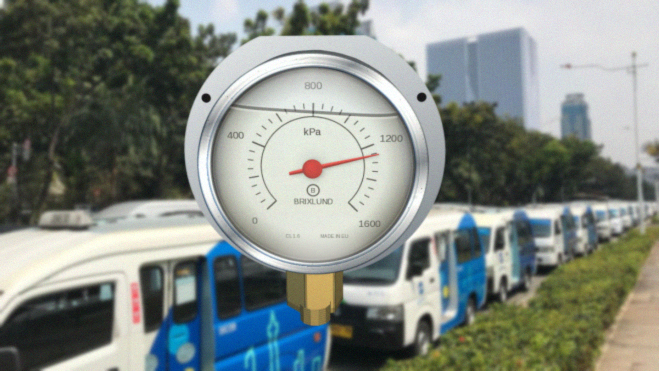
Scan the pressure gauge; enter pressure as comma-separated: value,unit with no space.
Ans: 1250,kPa
